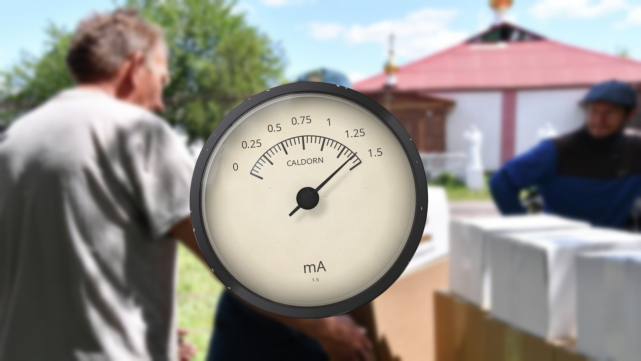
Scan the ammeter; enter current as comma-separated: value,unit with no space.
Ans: 1.4,mA
